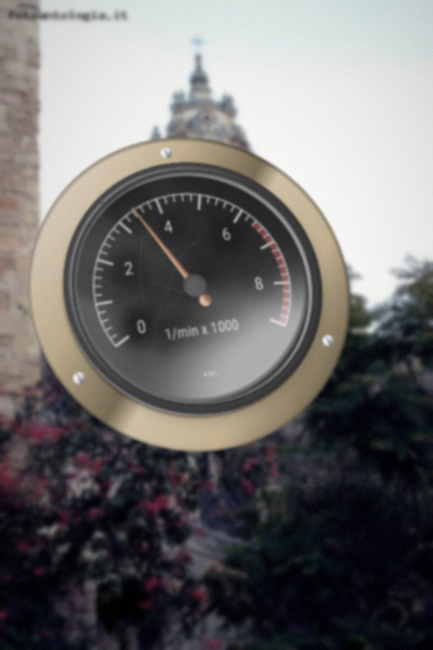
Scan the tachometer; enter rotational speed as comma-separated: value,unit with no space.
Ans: 3400,rpm
